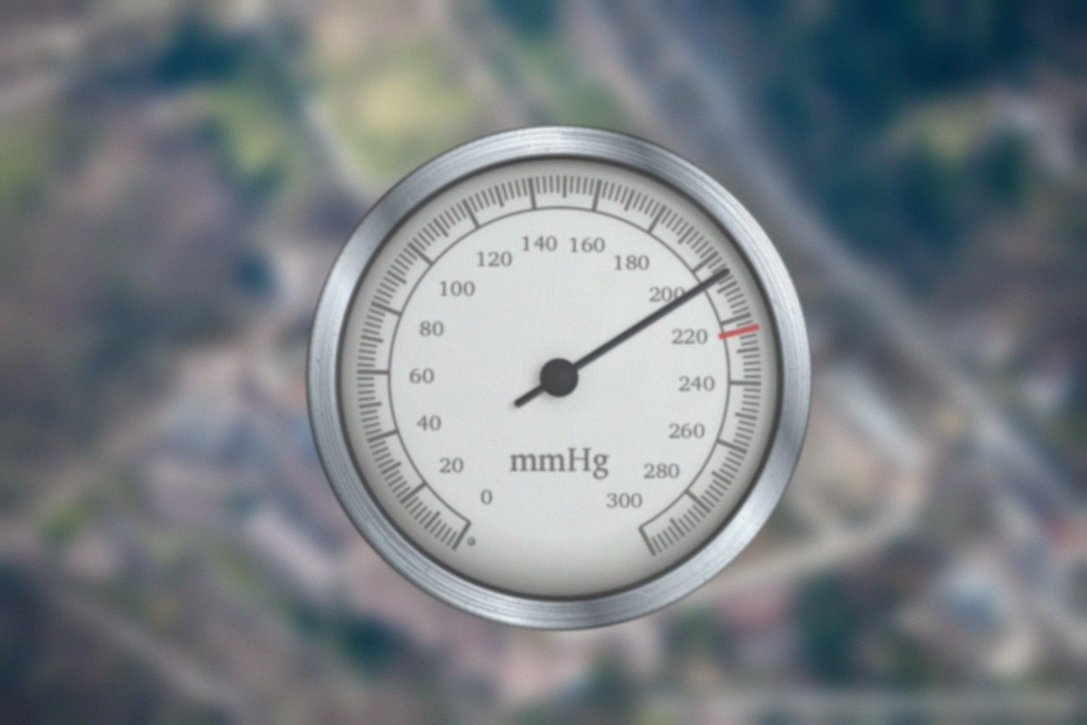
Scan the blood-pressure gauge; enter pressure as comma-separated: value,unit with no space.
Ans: 206,mmHg
